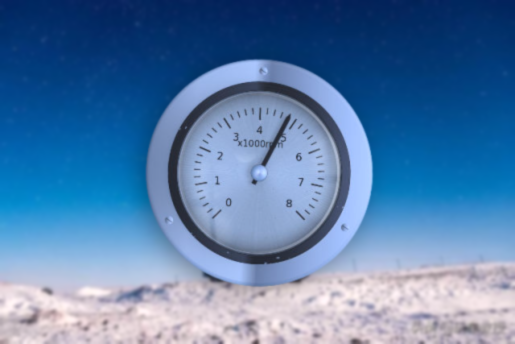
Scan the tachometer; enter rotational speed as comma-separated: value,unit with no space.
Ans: 4800,rpm
